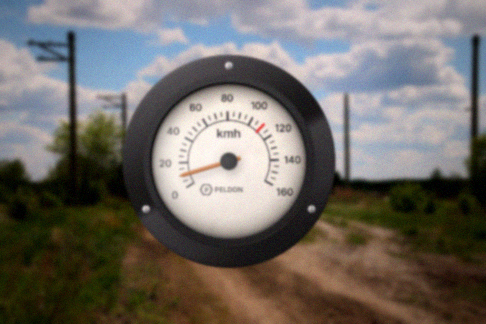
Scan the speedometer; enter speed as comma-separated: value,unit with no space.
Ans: 10,km/h
